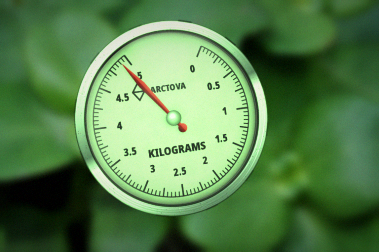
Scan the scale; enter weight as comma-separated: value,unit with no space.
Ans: 4.9,kg
